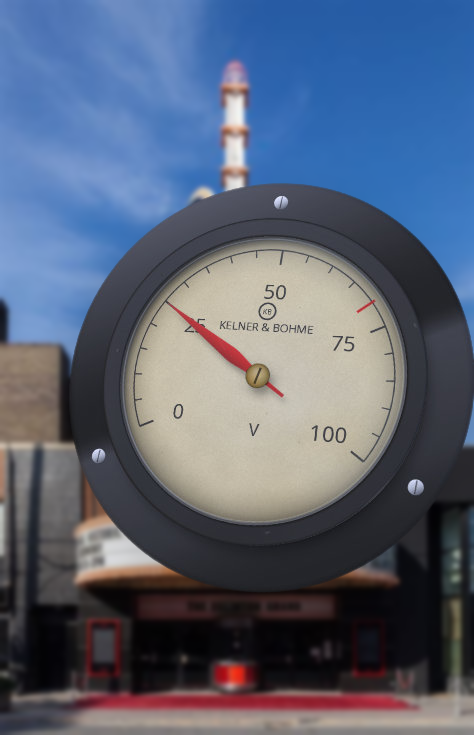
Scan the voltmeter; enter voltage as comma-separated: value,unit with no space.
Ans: 25,V
